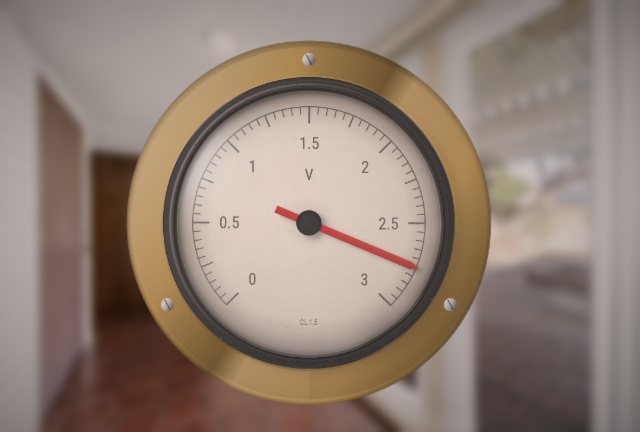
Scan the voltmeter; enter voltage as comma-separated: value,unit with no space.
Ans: 2.75,V
